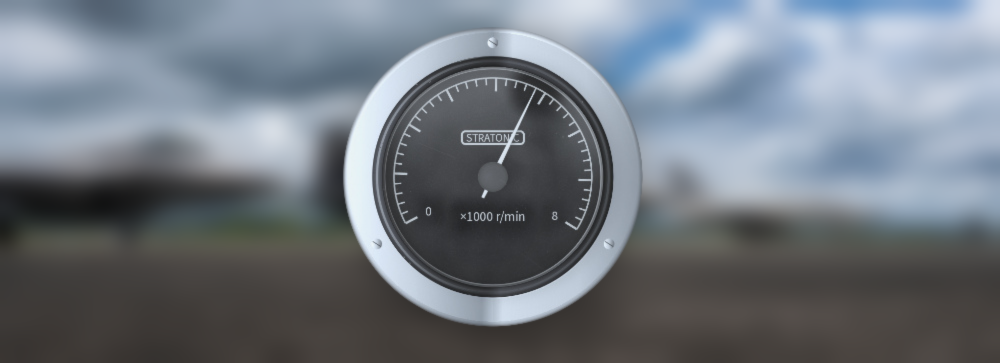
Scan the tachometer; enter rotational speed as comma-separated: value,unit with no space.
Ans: 4800,rpm
